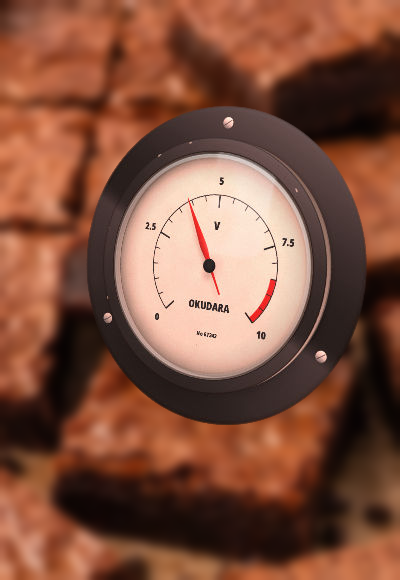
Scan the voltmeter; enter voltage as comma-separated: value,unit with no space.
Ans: 4,V
